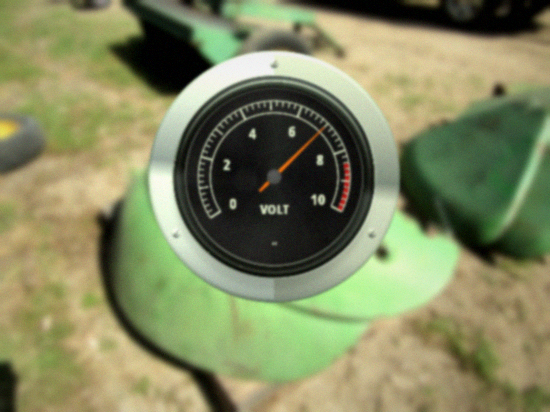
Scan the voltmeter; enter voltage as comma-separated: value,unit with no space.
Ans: 7,V
